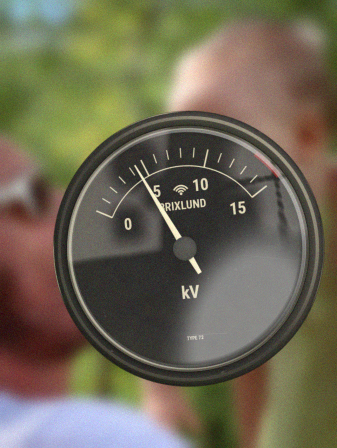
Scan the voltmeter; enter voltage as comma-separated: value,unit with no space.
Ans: 4.5,kV
